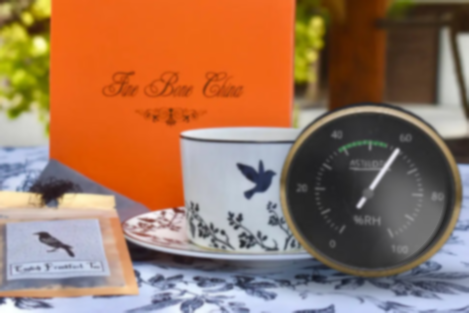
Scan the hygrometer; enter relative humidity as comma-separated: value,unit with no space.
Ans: 60,%
